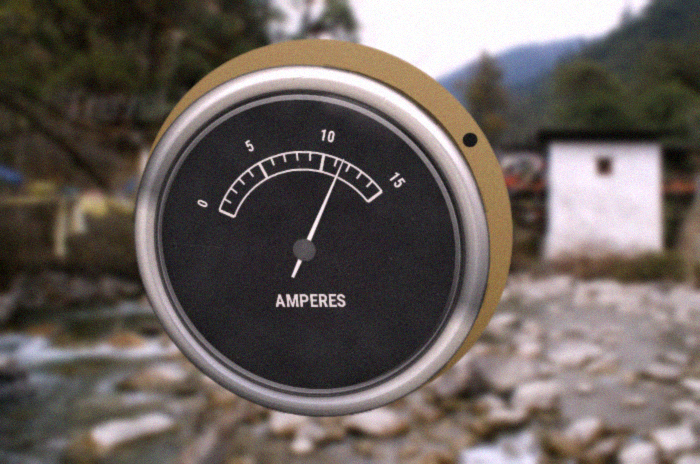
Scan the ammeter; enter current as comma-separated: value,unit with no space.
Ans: 11.5,A
